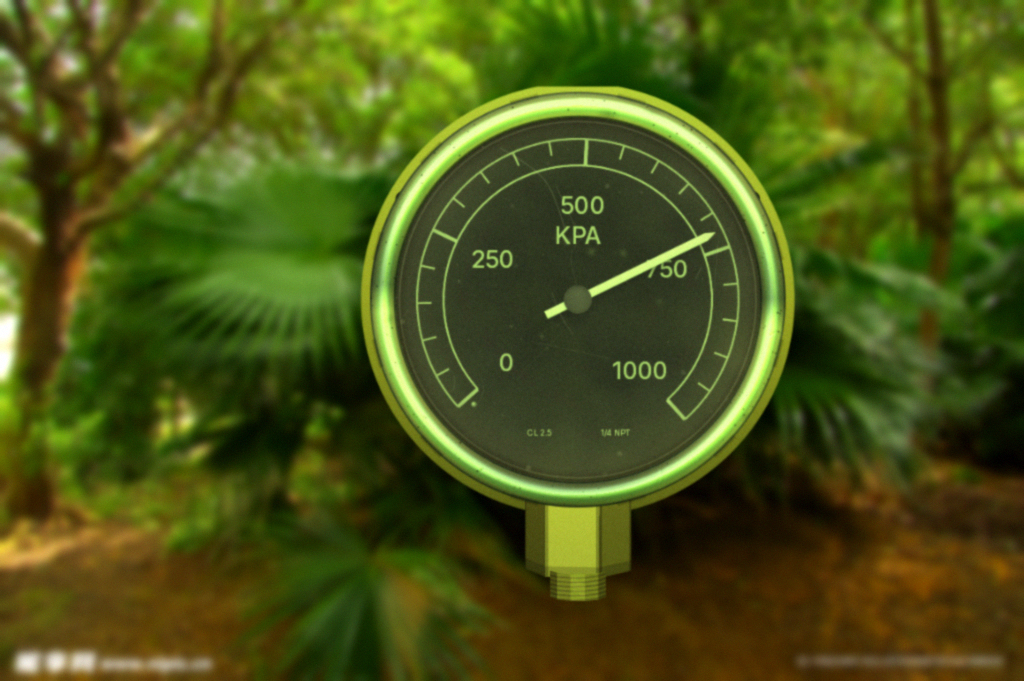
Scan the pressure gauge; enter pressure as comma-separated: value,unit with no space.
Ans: 725,kPa
